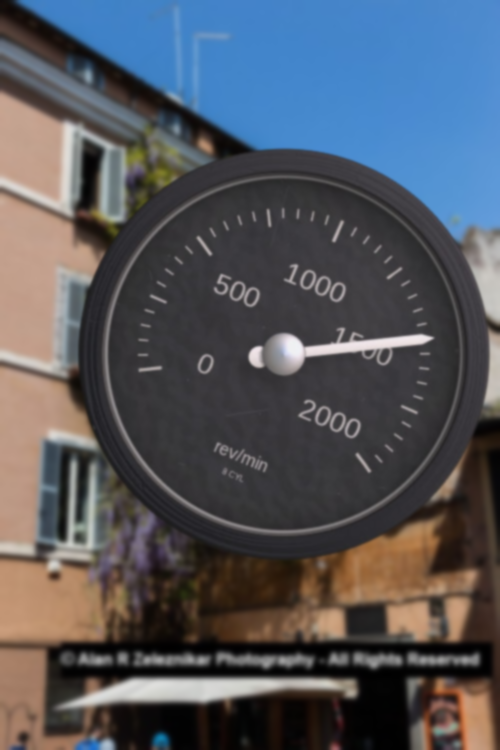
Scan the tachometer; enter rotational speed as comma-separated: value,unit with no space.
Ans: 1500,rpm
